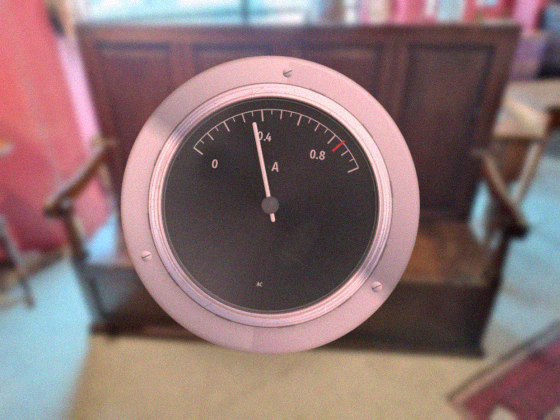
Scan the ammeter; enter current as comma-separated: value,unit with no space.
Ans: 0.35,A
